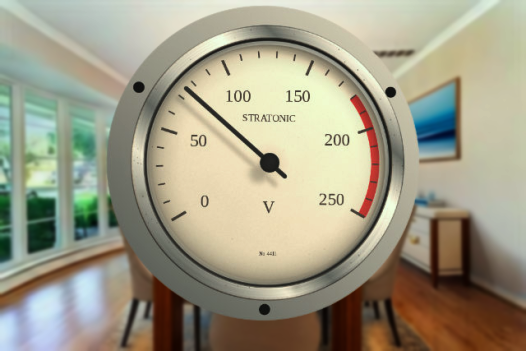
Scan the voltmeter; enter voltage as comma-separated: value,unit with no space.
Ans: 75,V
